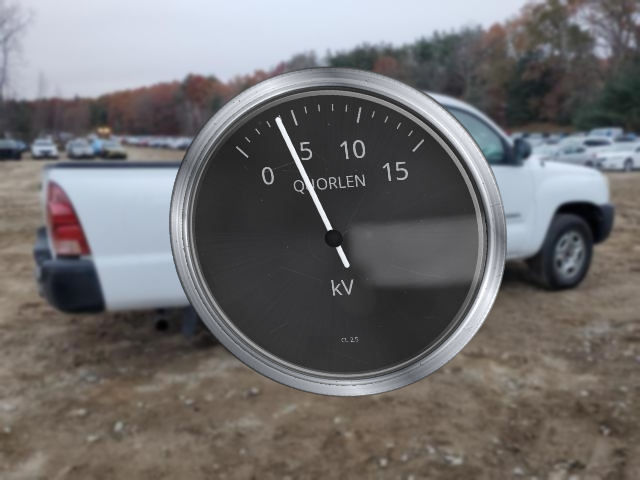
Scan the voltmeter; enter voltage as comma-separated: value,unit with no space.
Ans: 4,kV
